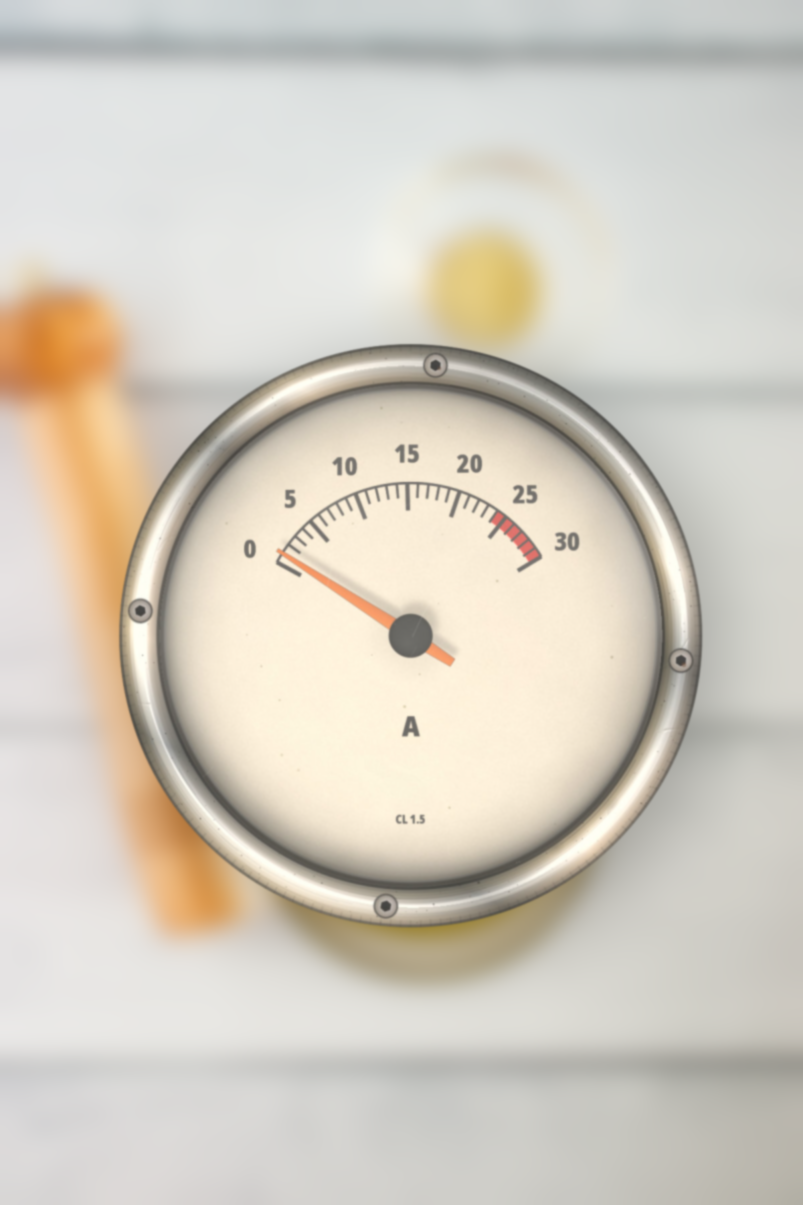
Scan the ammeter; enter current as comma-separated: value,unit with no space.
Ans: 1,A
